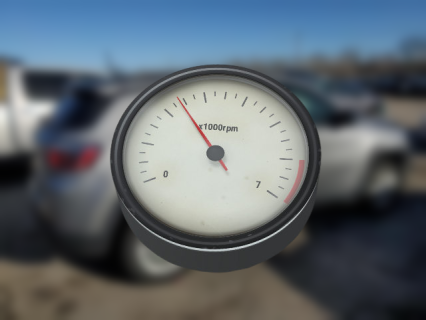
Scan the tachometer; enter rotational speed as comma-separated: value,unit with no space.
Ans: 2375,rpm
